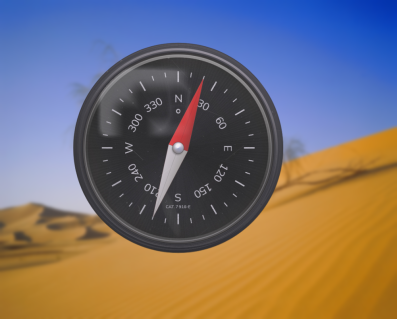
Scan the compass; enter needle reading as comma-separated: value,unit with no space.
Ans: 20,°
